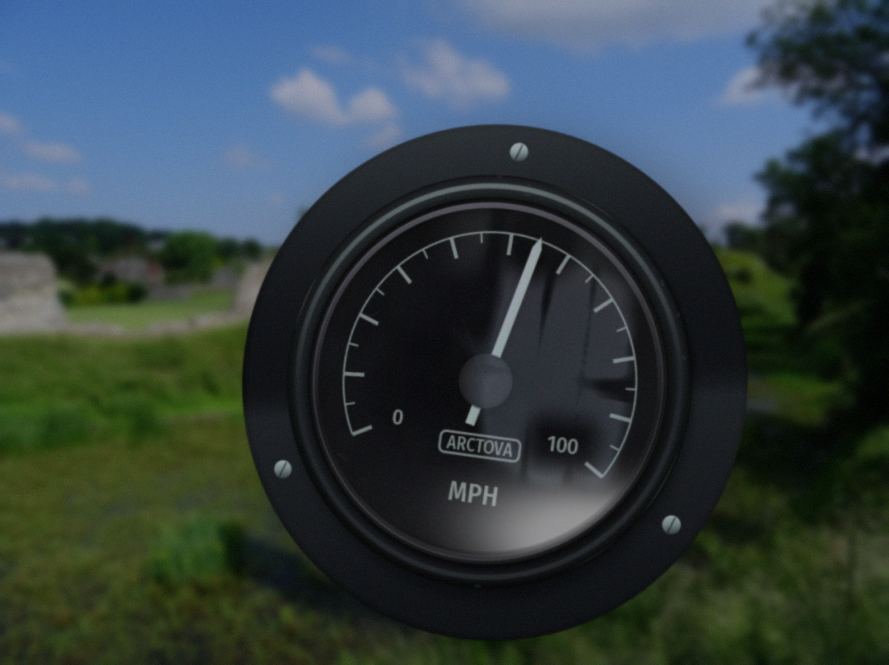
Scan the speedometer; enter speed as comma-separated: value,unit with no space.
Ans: 55,mph
